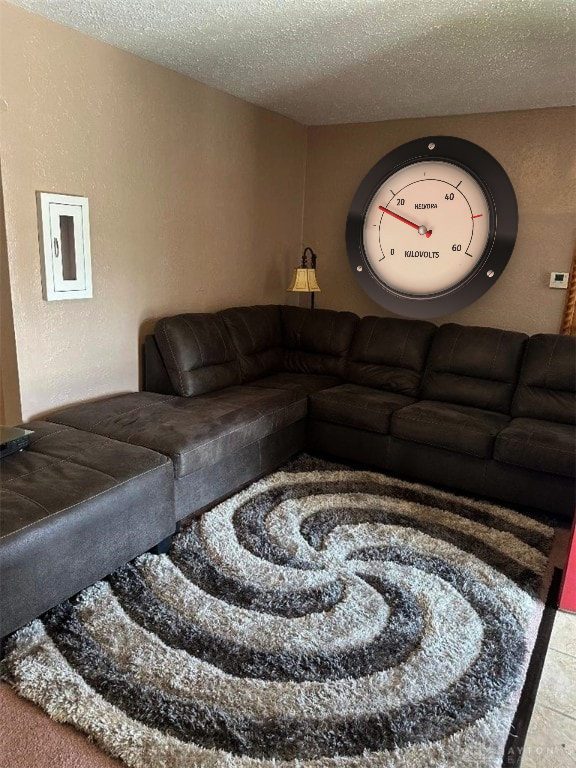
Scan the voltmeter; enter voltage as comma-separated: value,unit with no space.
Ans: 15,kV
